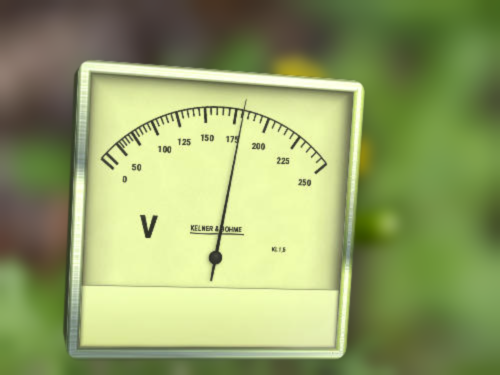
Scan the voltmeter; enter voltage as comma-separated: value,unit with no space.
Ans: 180,V
